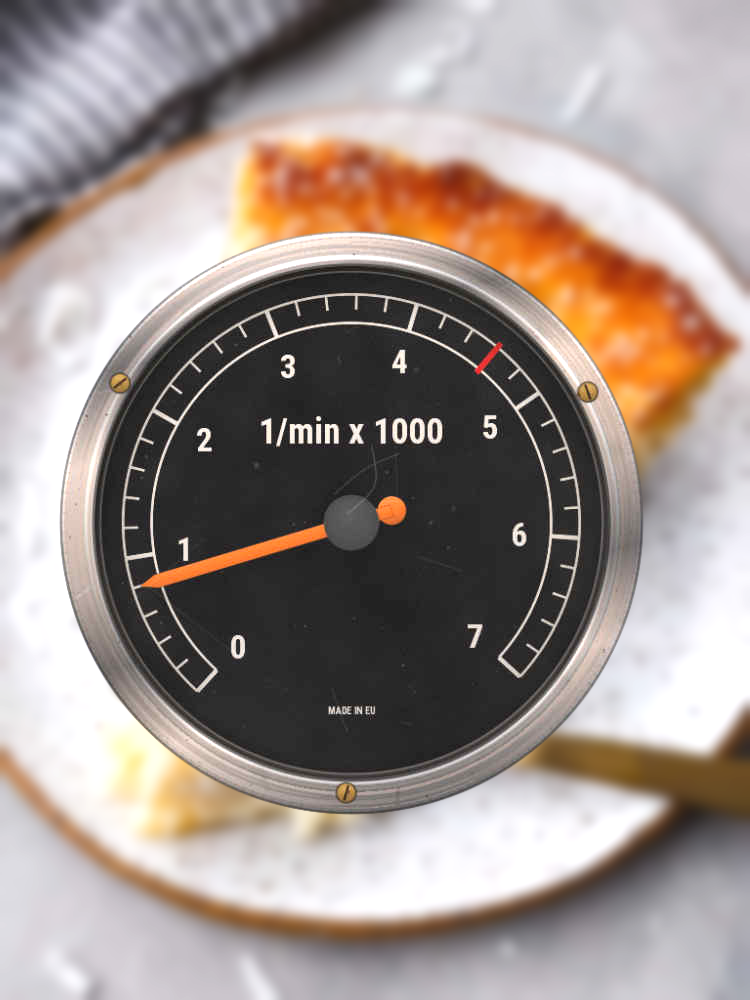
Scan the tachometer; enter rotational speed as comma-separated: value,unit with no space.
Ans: 800,rpm
